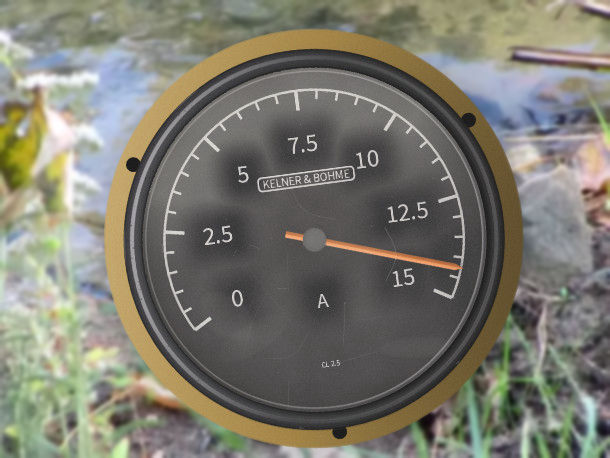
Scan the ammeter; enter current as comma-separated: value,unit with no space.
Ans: 14.25,A
